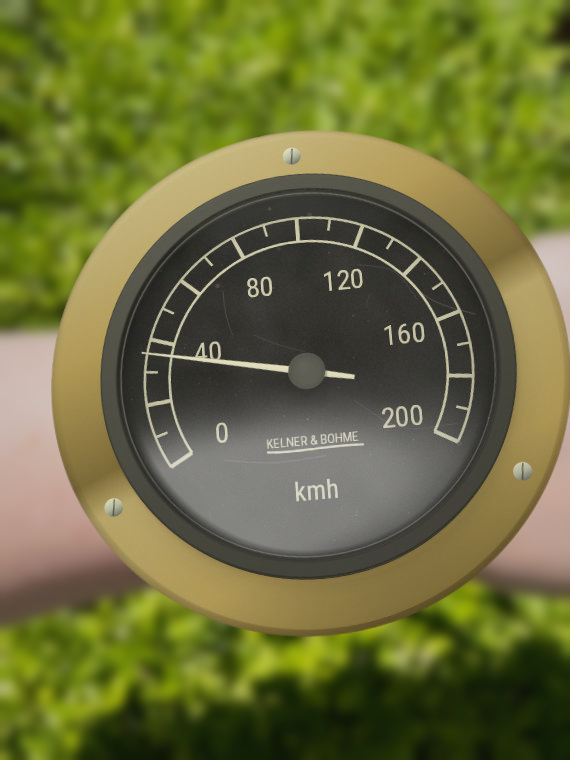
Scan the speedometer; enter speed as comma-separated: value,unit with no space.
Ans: 35,km/h
